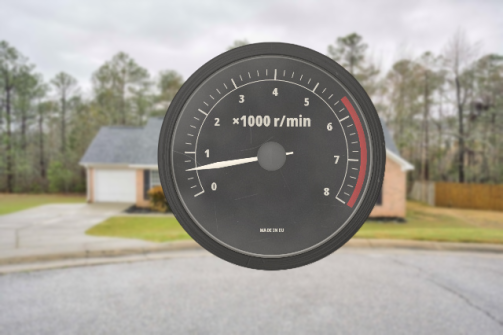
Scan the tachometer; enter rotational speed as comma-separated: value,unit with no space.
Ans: 600,rpm
